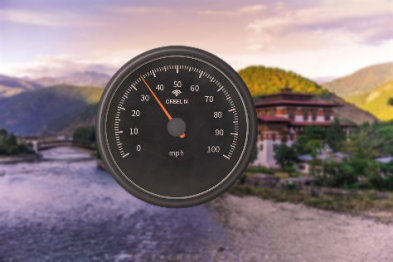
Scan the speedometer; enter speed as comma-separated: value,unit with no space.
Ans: 35,mph
